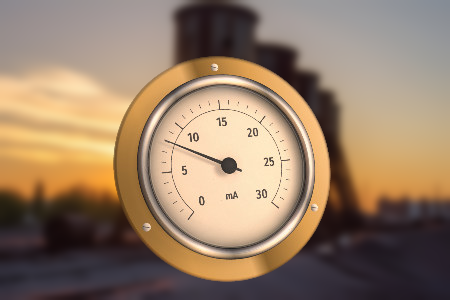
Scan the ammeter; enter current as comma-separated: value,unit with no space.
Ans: 8,mA
